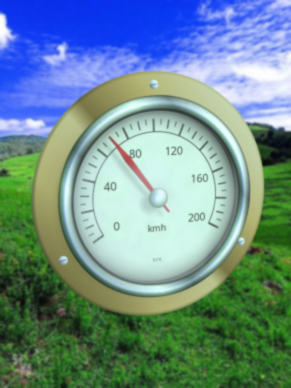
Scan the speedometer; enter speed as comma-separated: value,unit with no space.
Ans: 70,km/h
